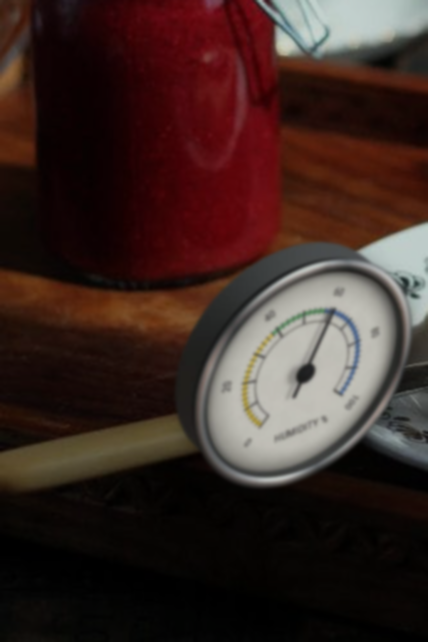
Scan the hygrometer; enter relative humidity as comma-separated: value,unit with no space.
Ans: 60,%
